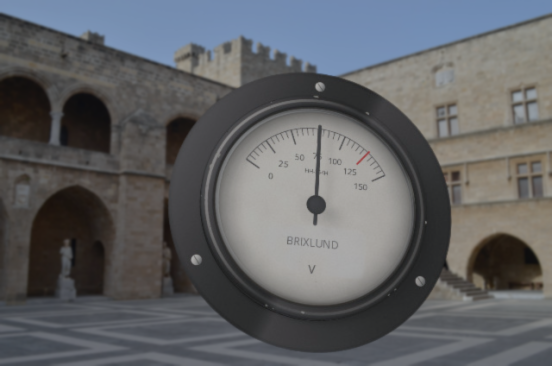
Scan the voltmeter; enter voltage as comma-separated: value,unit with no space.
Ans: 75,V
